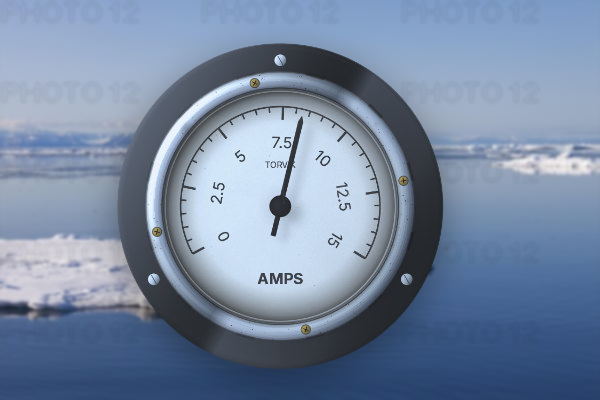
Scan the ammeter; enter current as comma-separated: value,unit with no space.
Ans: 8.25,A
